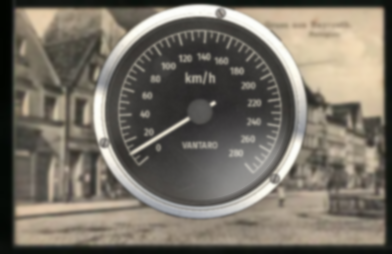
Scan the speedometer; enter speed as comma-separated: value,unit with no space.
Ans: 10,km/h
